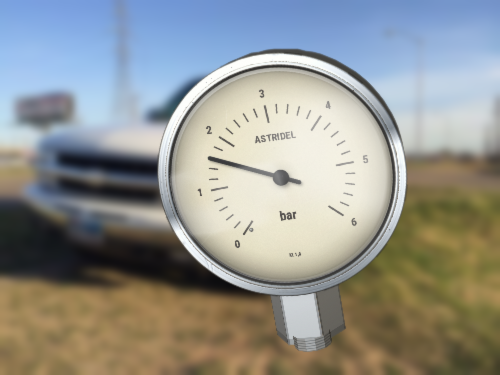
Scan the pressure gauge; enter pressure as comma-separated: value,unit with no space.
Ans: 1.6,bar
